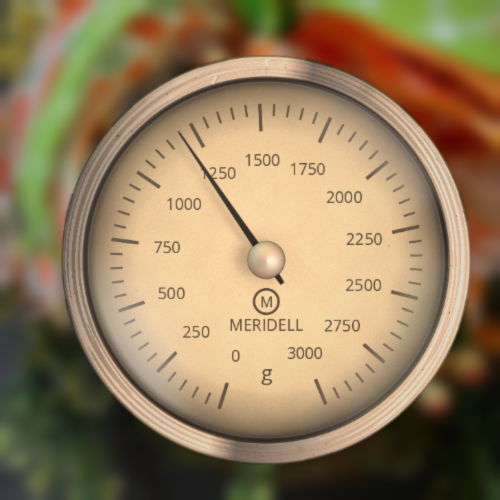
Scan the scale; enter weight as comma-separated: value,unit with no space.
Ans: 1200,g
